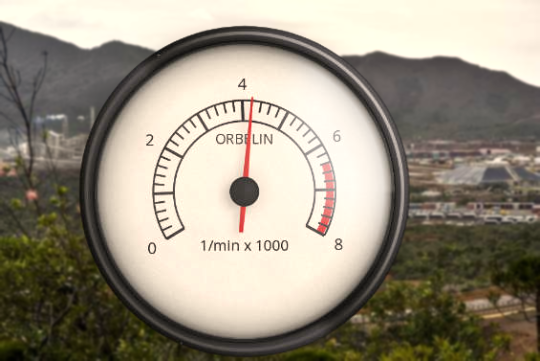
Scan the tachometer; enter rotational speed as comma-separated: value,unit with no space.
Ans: 4200,rpm
